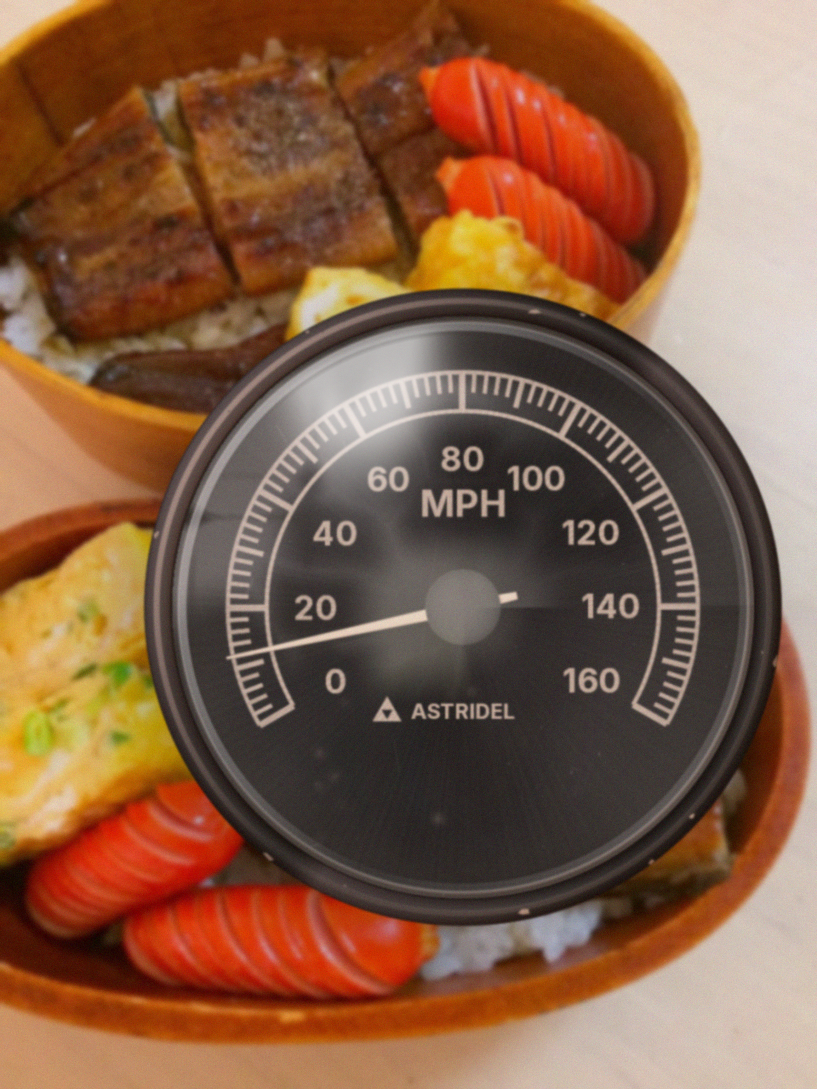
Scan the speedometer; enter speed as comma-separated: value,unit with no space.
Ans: 12,mph
